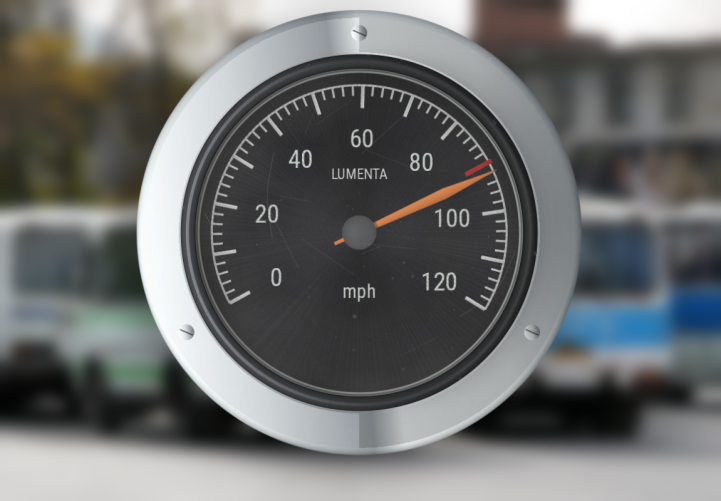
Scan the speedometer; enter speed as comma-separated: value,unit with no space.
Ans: 92,mph
